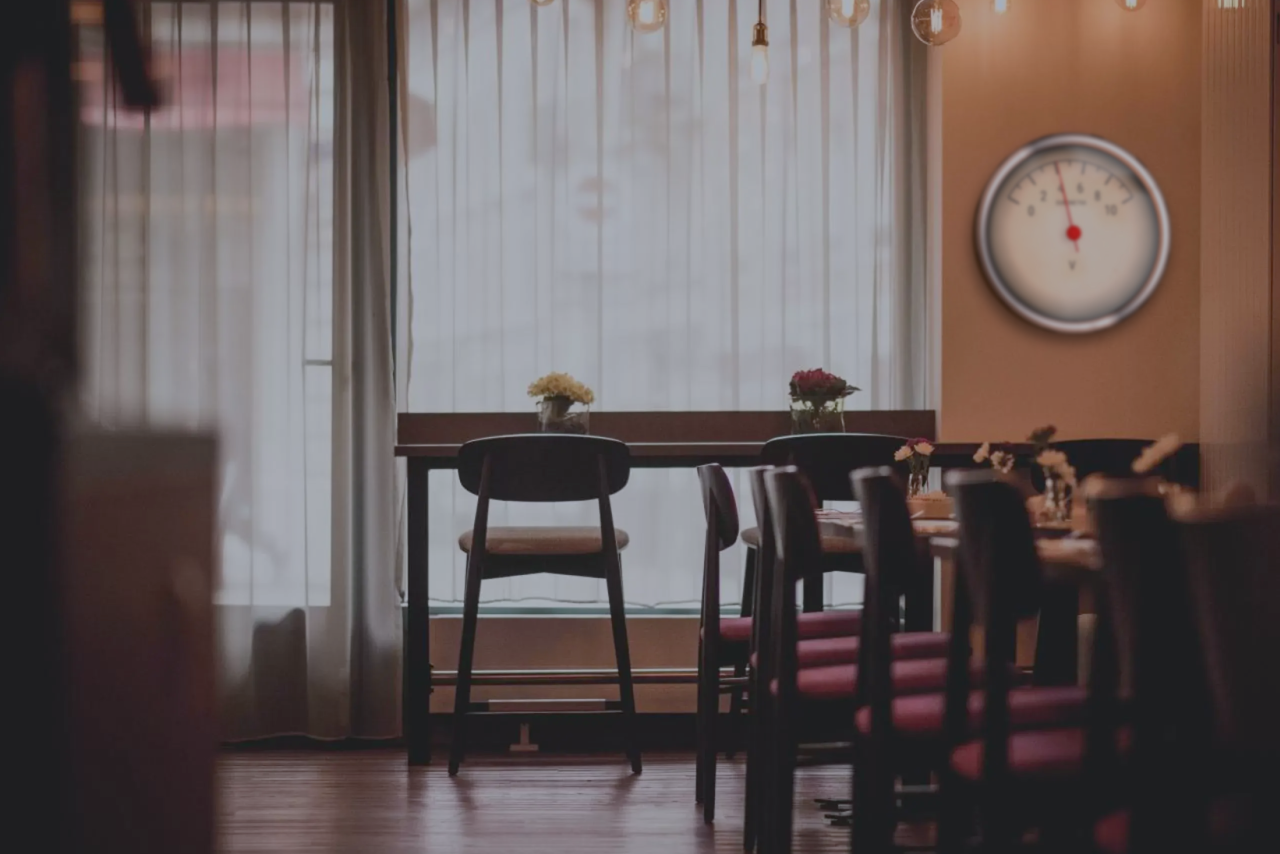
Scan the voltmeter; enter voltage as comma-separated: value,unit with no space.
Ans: 4,V
